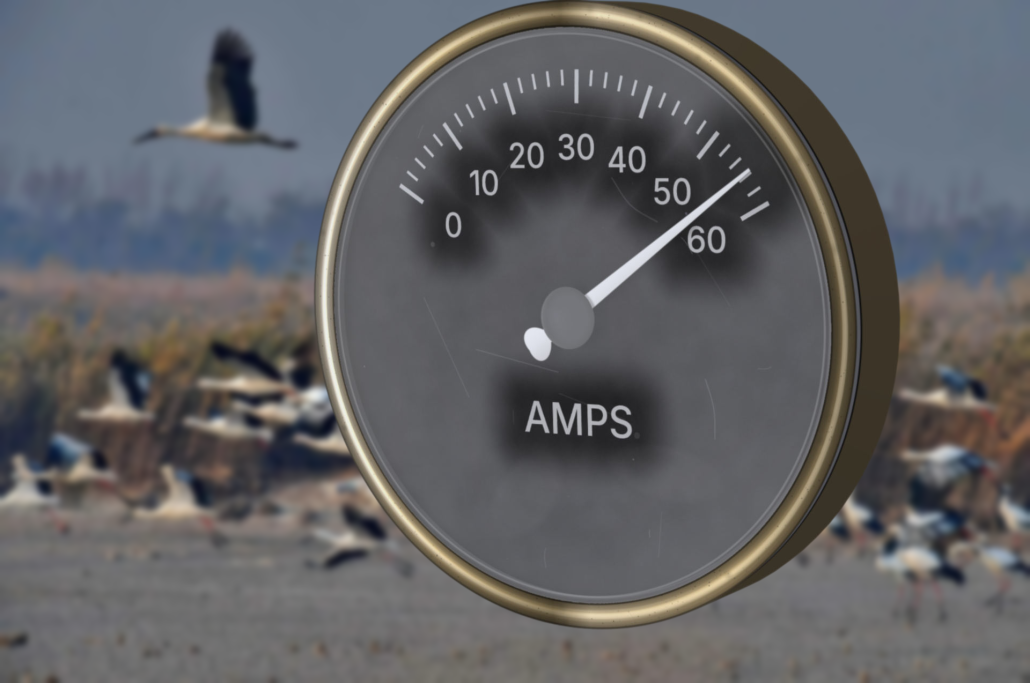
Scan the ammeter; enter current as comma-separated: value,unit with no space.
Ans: 56,A
